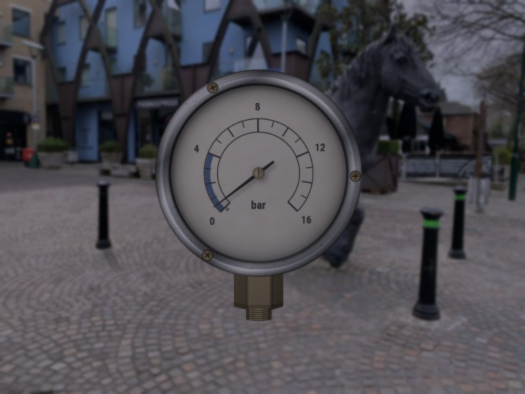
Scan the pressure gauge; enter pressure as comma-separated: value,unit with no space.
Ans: 0.5,bar
